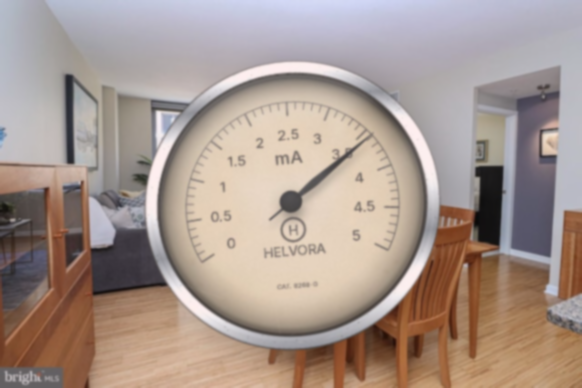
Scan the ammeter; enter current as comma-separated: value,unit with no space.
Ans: 3.6,mA
